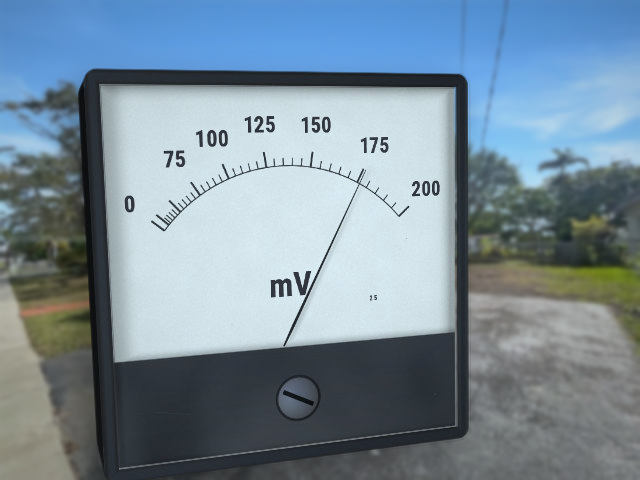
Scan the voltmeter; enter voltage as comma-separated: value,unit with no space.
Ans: 175,mV
